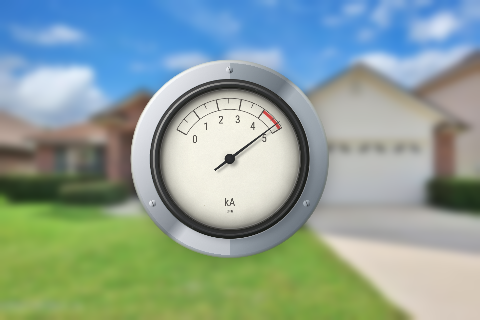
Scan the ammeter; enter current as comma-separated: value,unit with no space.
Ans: 4.75,kA
